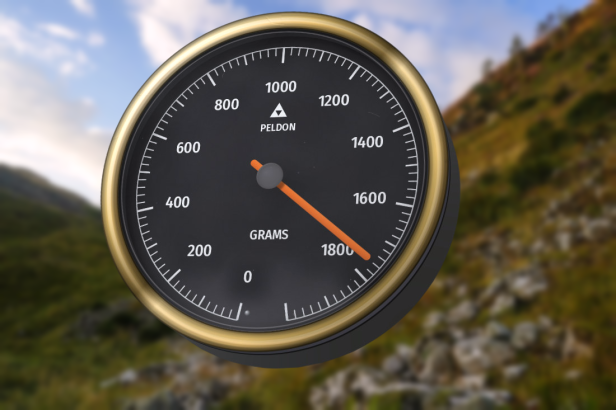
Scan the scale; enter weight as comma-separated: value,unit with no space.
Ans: 1760,g
